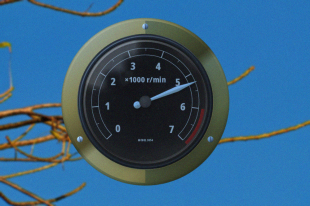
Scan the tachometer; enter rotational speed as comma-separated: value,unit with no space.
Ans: 5250,rpm
